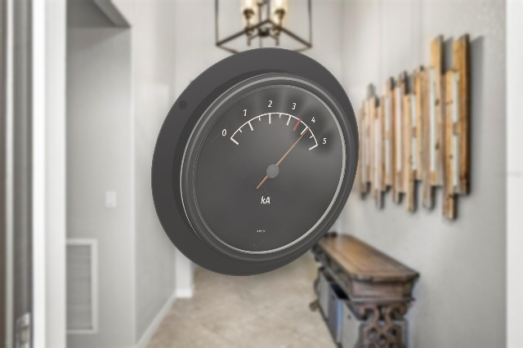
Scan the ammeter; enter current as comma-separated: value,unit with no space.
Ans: 4,kA
